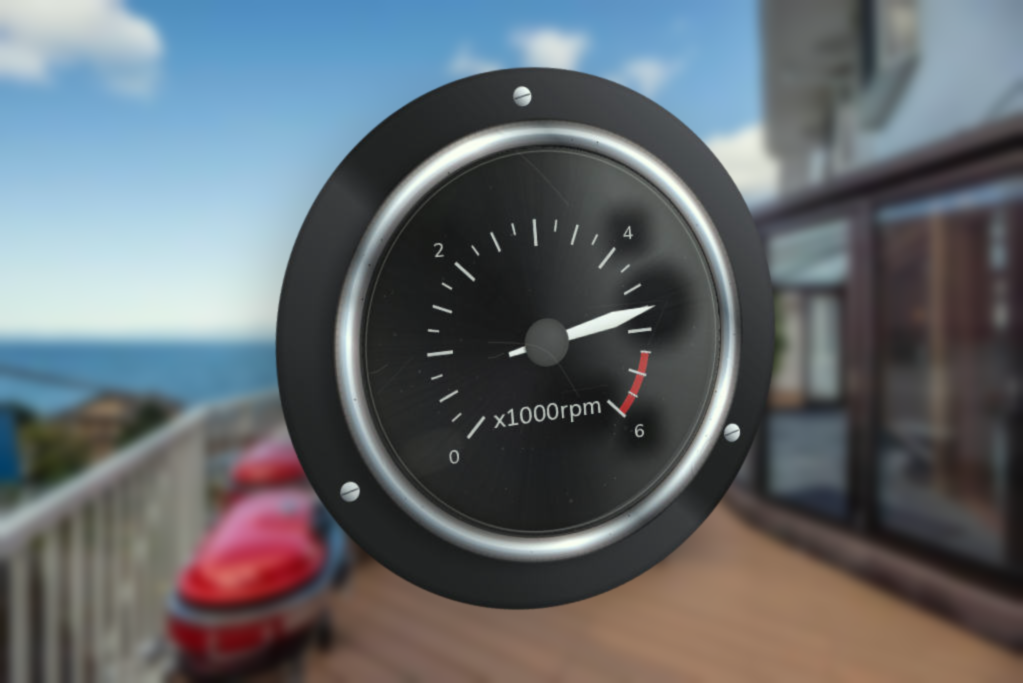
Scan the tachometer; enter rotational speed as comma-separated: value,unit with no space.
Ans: 4750,rpm
